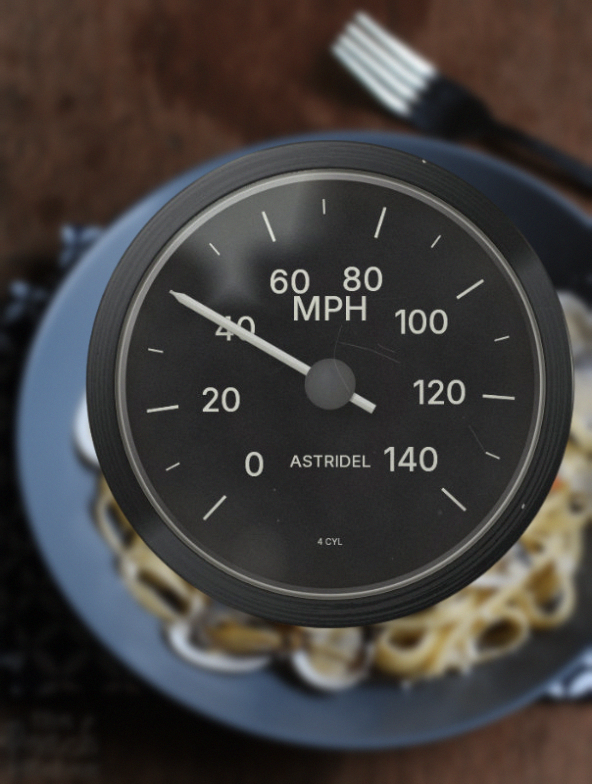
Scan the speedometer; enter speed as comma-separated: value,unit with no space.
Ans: 40,mph
